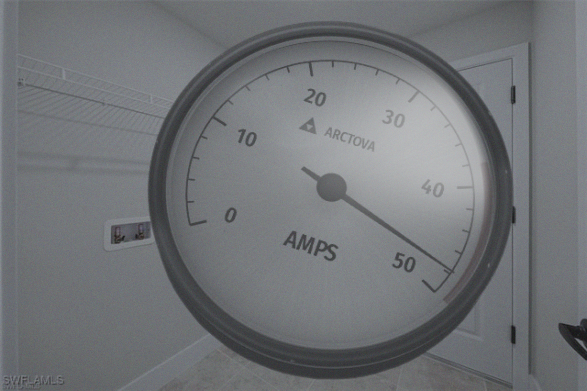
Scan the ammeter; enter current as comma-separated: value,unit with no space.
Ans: 48,A
